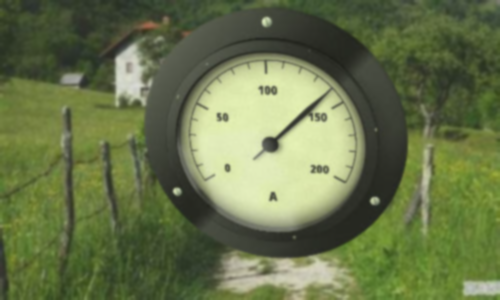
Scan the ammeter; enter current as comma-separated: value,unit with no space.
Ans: 140,A
